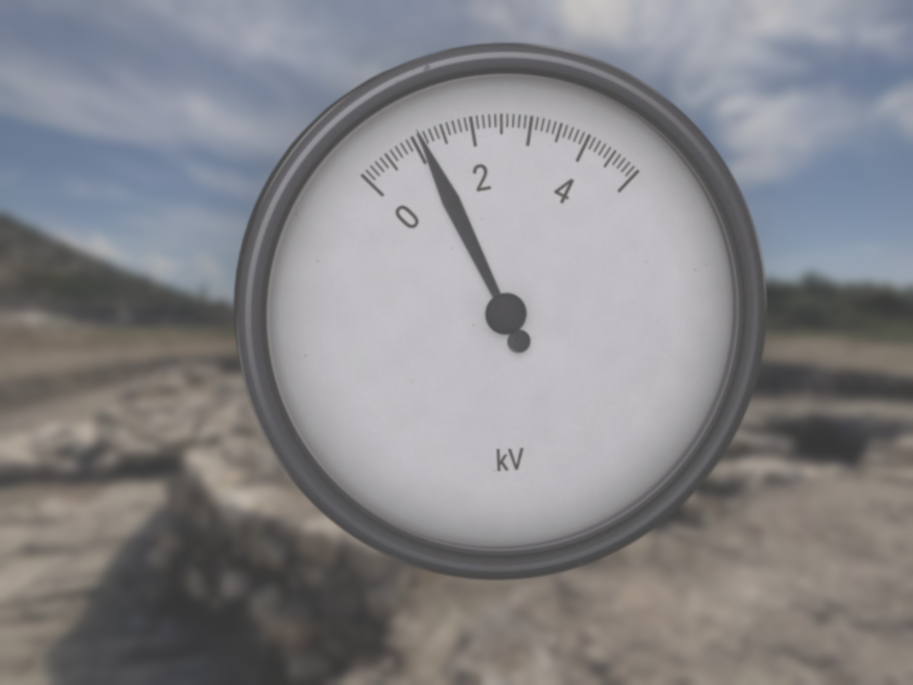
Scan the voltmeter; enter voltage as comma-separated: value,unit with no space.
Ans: 1.1,kV
